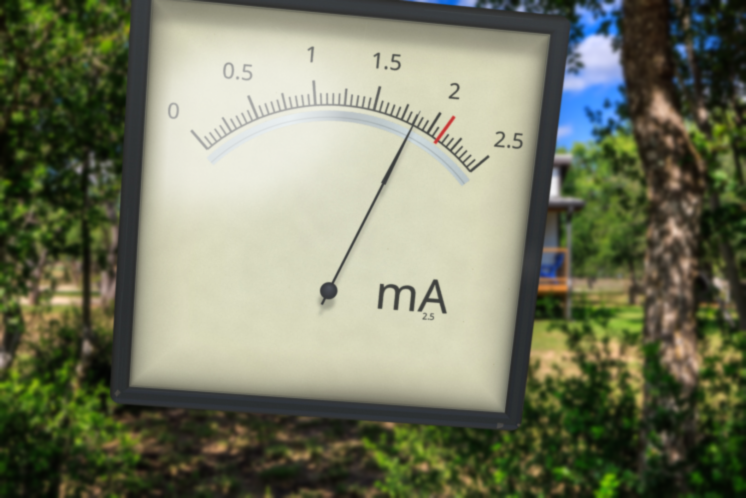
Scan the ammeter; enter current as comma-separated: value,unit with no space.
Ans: 1.85,mA
